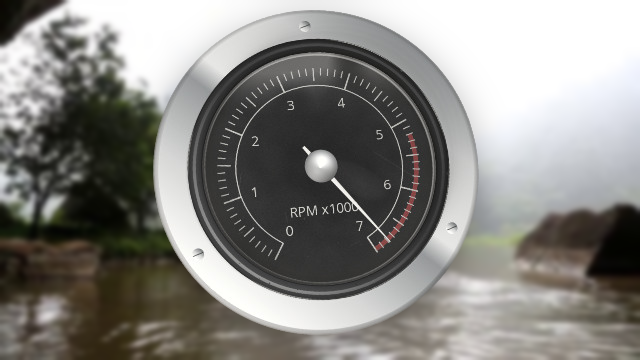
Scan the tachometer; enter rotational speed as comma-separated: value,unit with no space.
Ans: 6800,rpm
